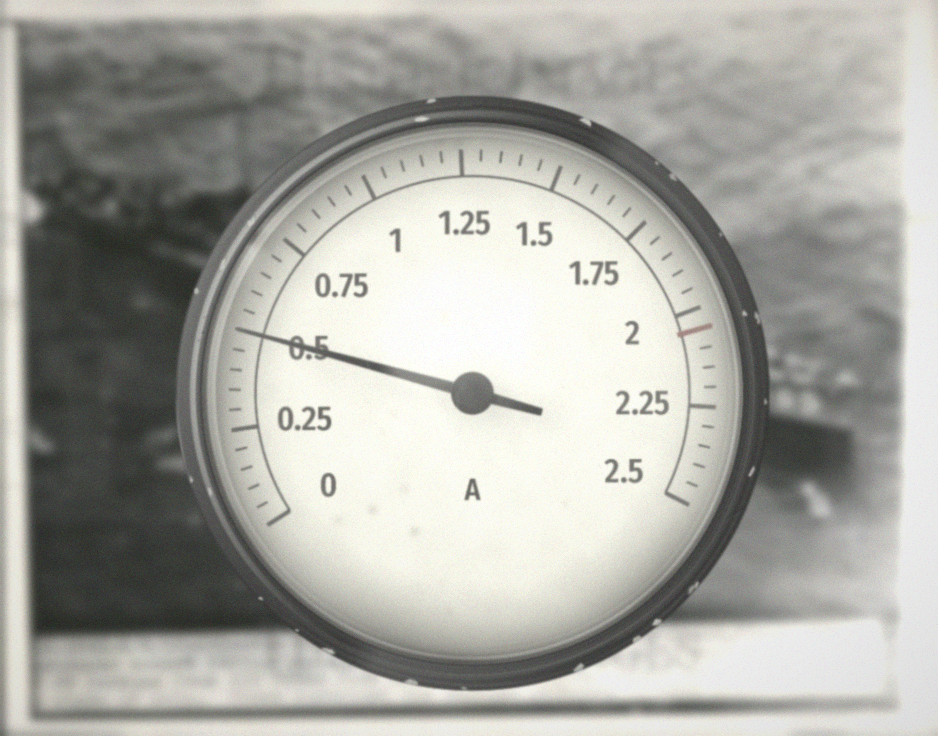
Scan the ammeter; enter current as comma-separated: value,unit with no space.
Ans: 0.5,A
